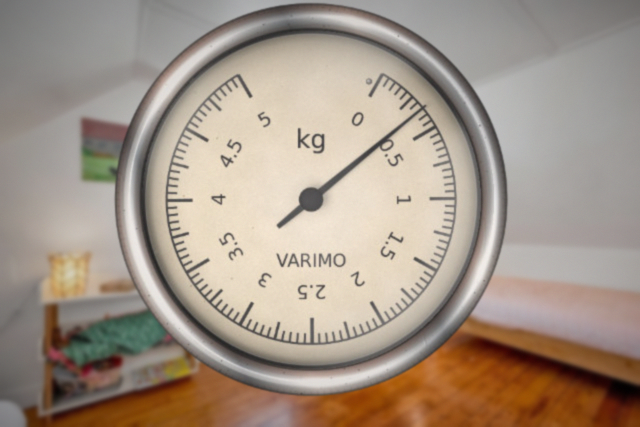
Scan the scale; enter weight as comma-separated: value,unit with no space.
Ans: 0.35,kg
